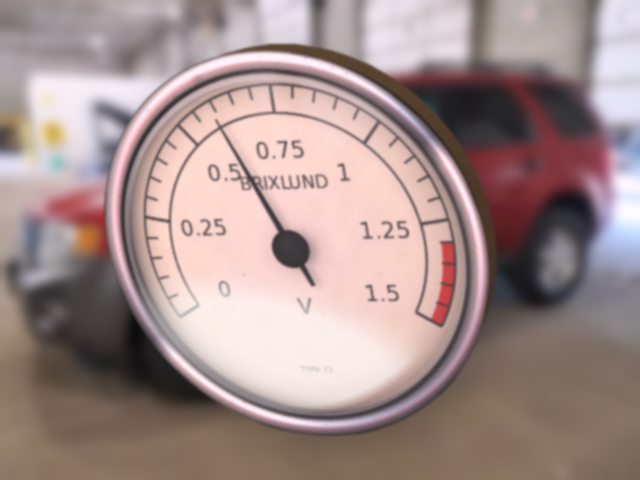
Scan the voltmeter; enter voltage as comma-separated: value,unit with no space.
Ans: 0.6,V
